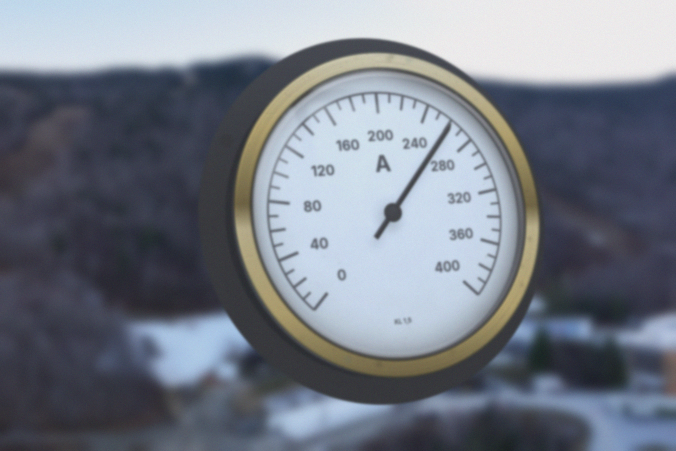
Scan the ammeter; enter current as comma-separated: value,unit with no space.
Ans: 260,A
